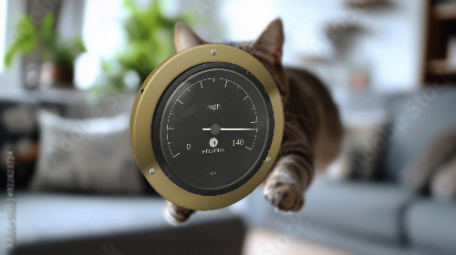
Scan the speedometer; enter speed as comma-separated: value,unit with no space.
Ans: 125,mph
